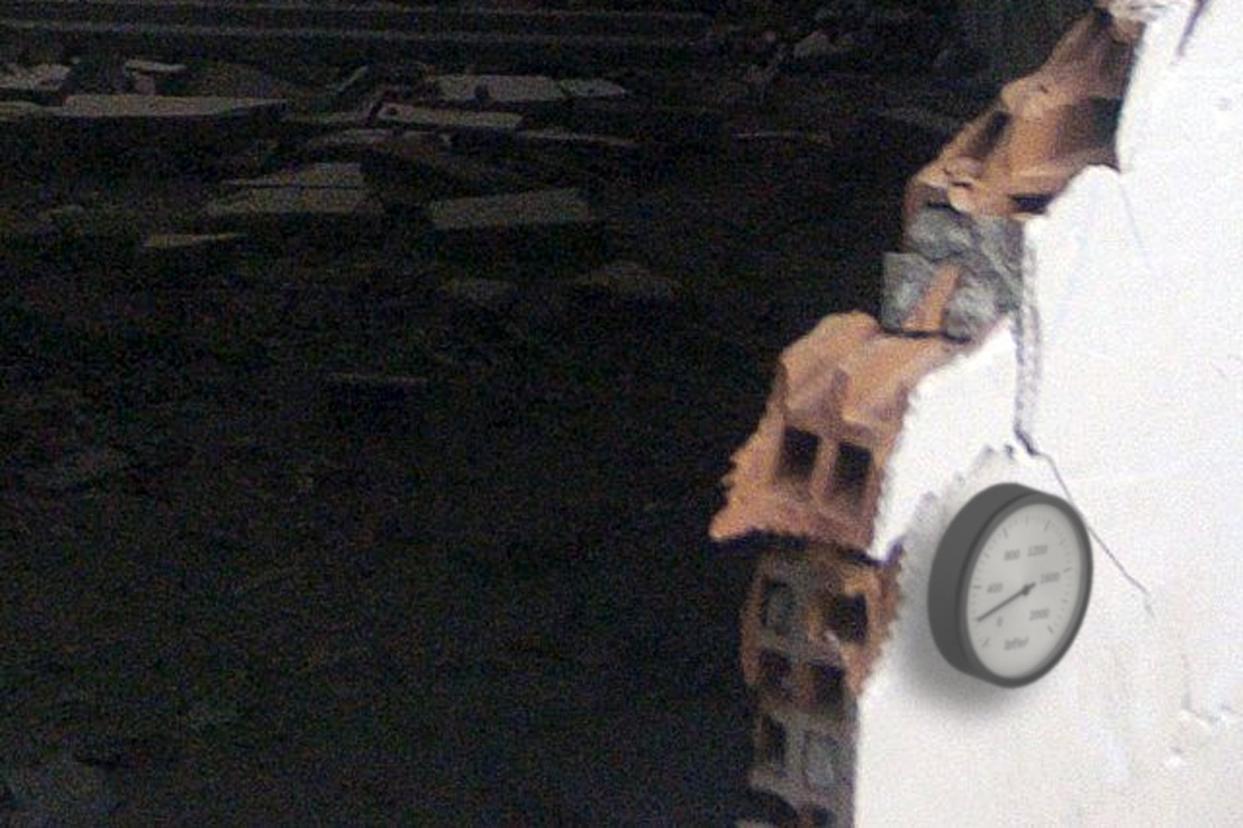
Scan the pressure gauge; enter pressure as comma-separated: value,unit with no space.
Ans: 200,psi
